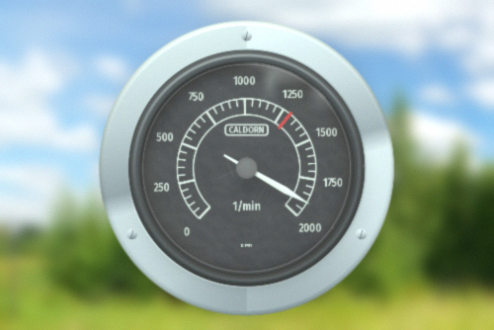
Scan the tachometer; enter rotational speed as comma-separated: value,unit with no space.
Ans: 1900,rpm
